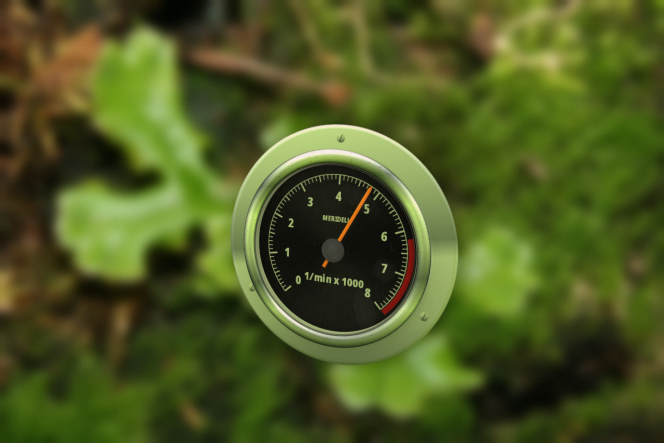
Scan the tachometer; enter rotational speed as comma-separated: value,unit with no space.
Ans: 4800,rpm
